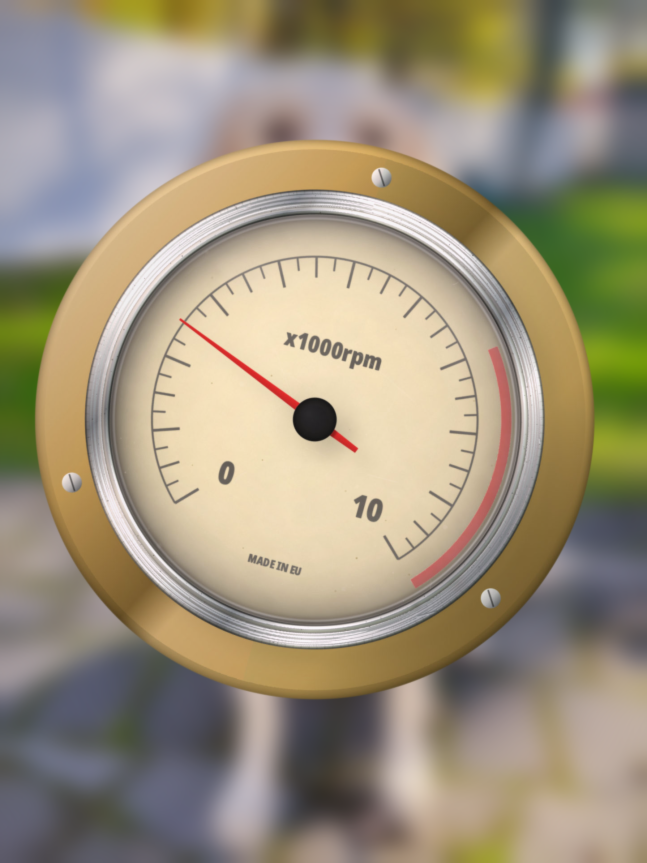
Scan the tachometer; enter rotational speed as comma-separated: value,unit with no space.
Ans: 2500,rpm
